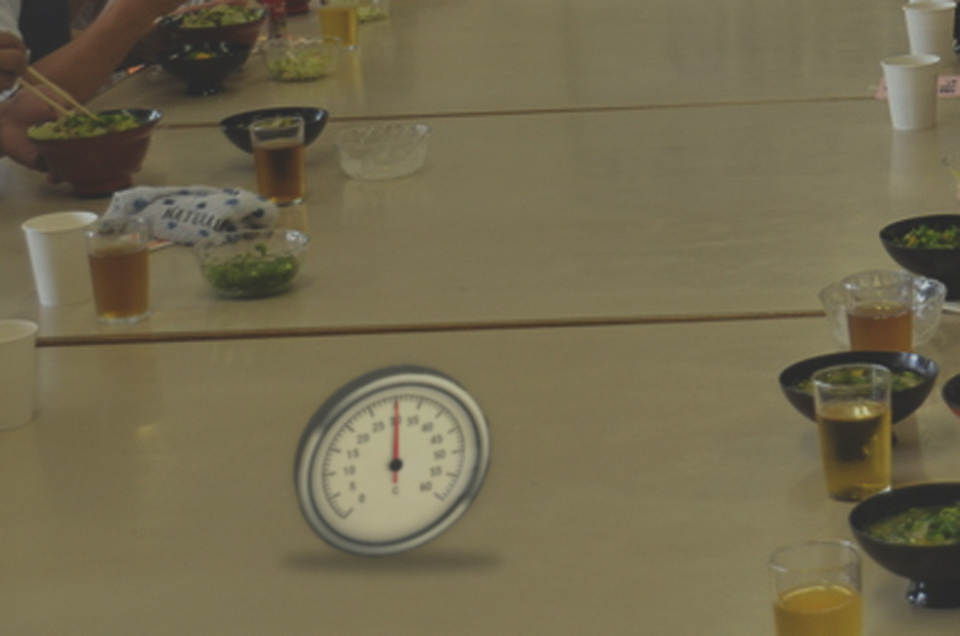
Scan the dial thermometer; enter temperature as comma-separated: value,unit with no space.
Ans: 30,°C
